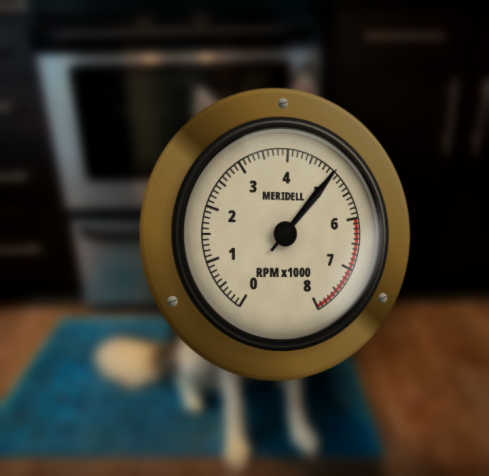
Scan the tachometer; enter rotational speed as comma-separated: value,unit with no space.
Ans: 5000,rpm
